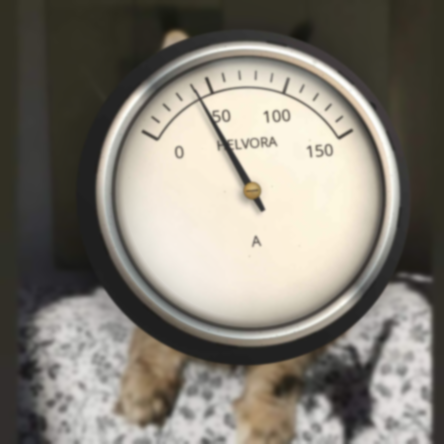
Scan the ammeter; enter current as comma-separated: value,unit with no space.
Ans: 40,A
